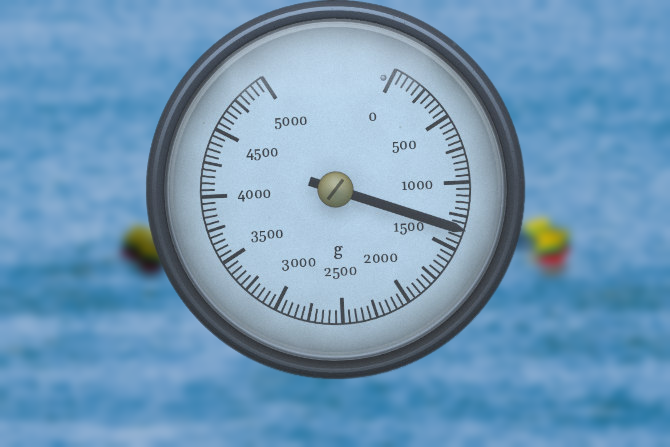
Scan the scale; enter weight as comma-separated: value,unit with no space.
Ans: 1350,g
